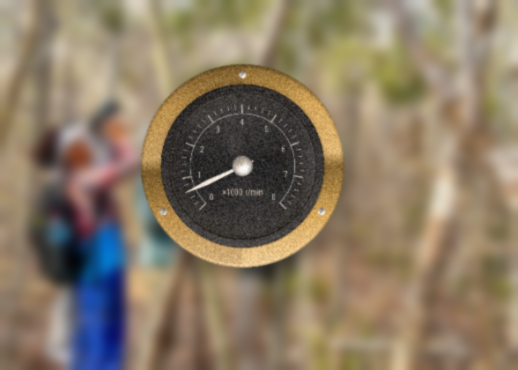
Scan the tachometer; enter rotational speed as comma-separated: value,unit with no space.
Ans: 600,rpm
